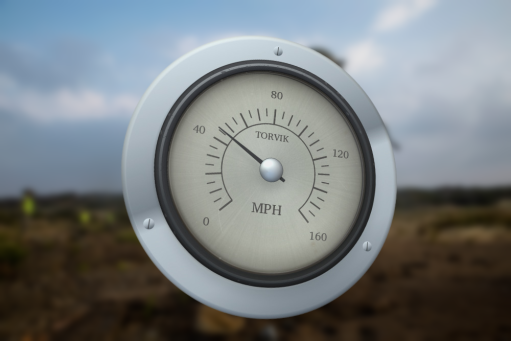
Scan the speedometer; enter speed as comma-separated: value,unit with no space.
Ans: 45,mph
